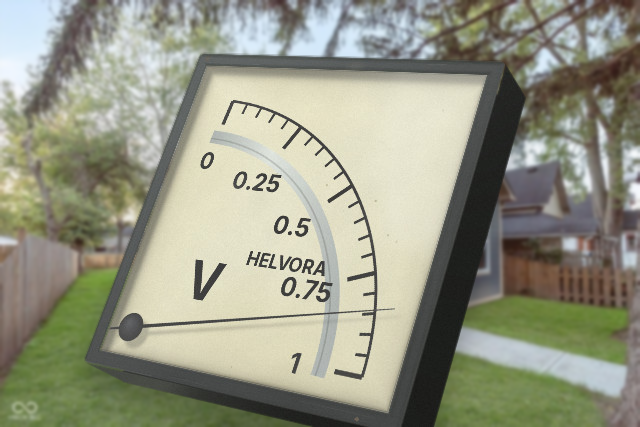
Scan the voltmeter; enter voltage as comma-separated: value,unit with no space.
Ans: 0.85,V
